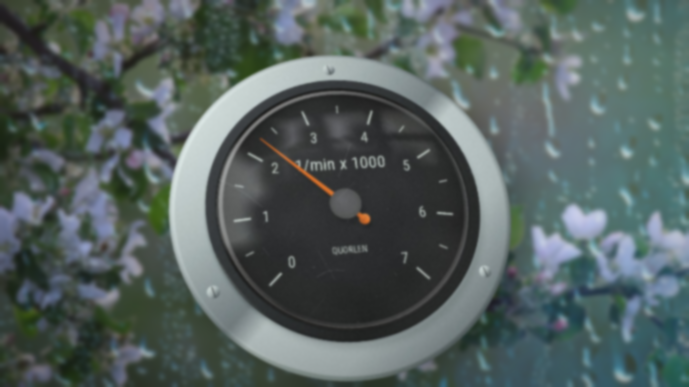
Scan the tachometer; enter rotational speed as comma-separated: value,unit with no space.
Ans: 2250,rpm
